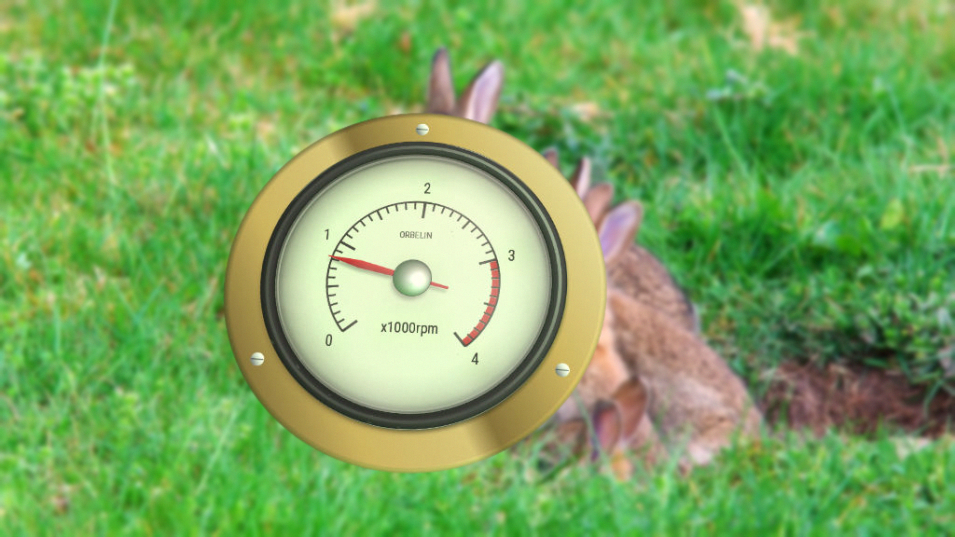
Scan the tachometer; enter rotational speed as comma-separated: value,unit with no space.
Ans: 800,rpm
